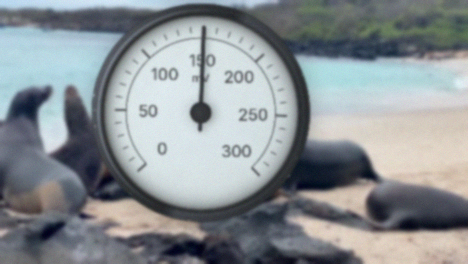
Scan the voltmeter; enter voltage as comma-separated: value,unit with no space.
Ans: 150,mV
